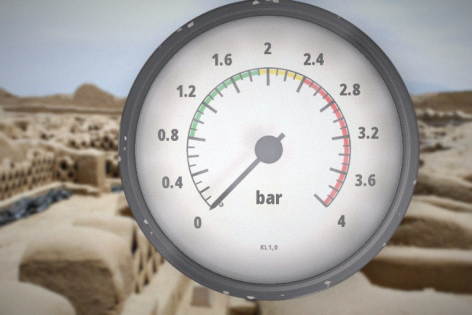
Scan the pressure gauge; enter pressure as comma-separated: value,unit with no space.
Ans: 0,bar
